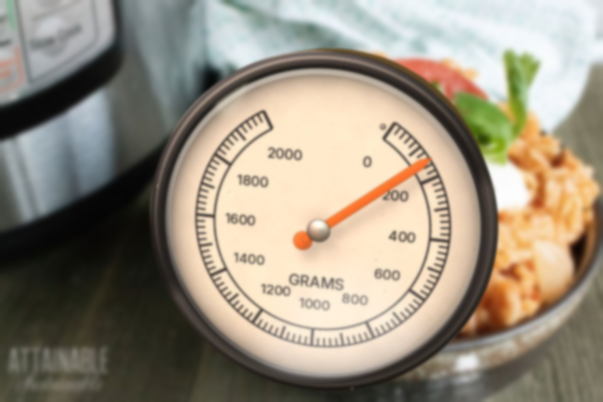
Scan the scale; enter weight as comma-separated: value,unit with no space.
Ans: 140,g
